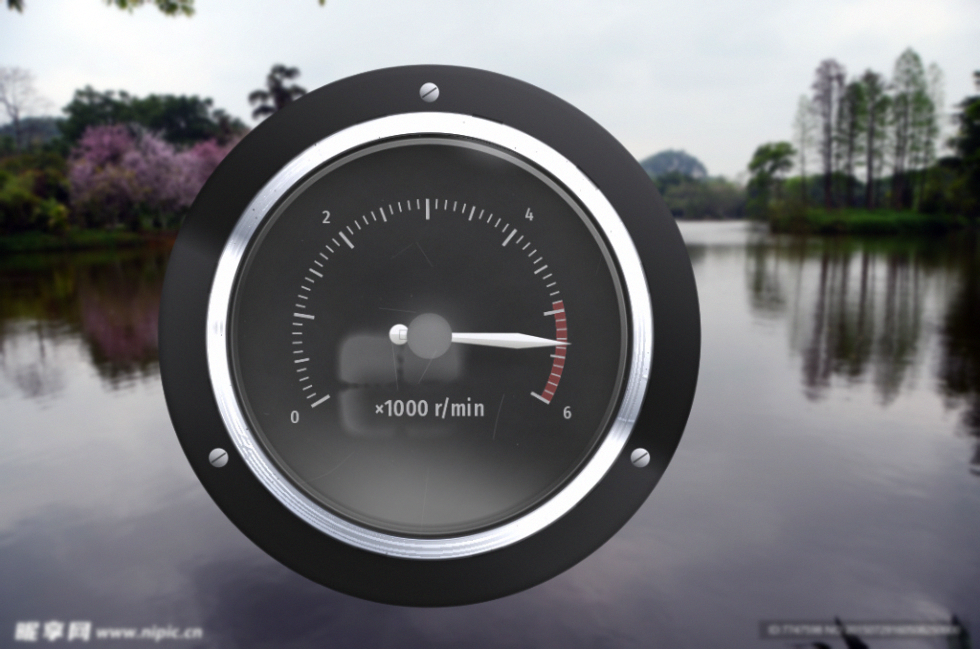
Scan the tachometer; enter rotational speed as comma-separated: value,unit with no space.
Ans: 5350,rpm
